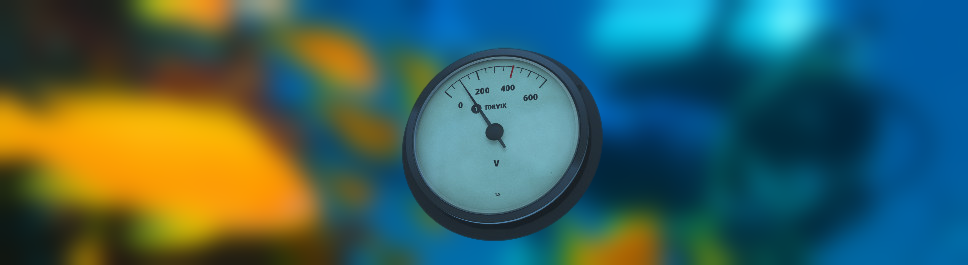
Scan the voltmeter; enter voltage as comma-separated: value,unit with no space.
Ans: 100,V
